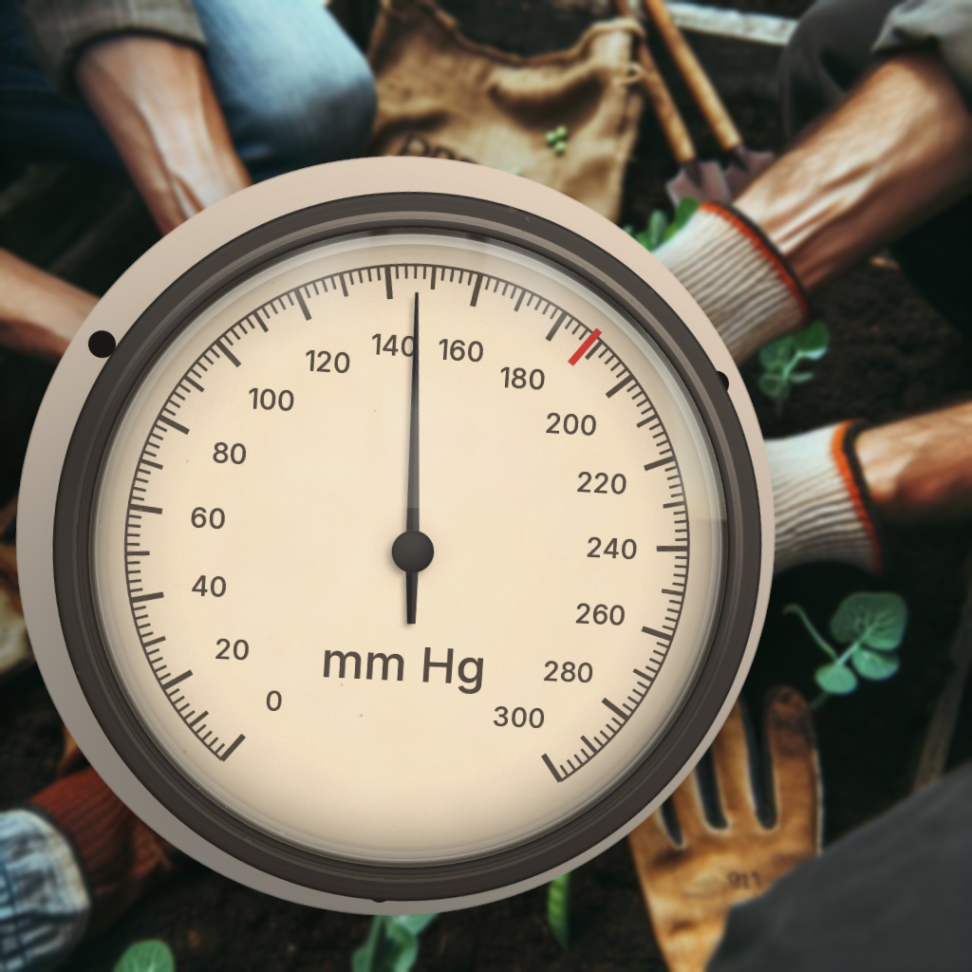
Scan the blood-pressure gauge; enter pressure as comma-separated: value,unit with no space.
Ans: 146,mmHg
